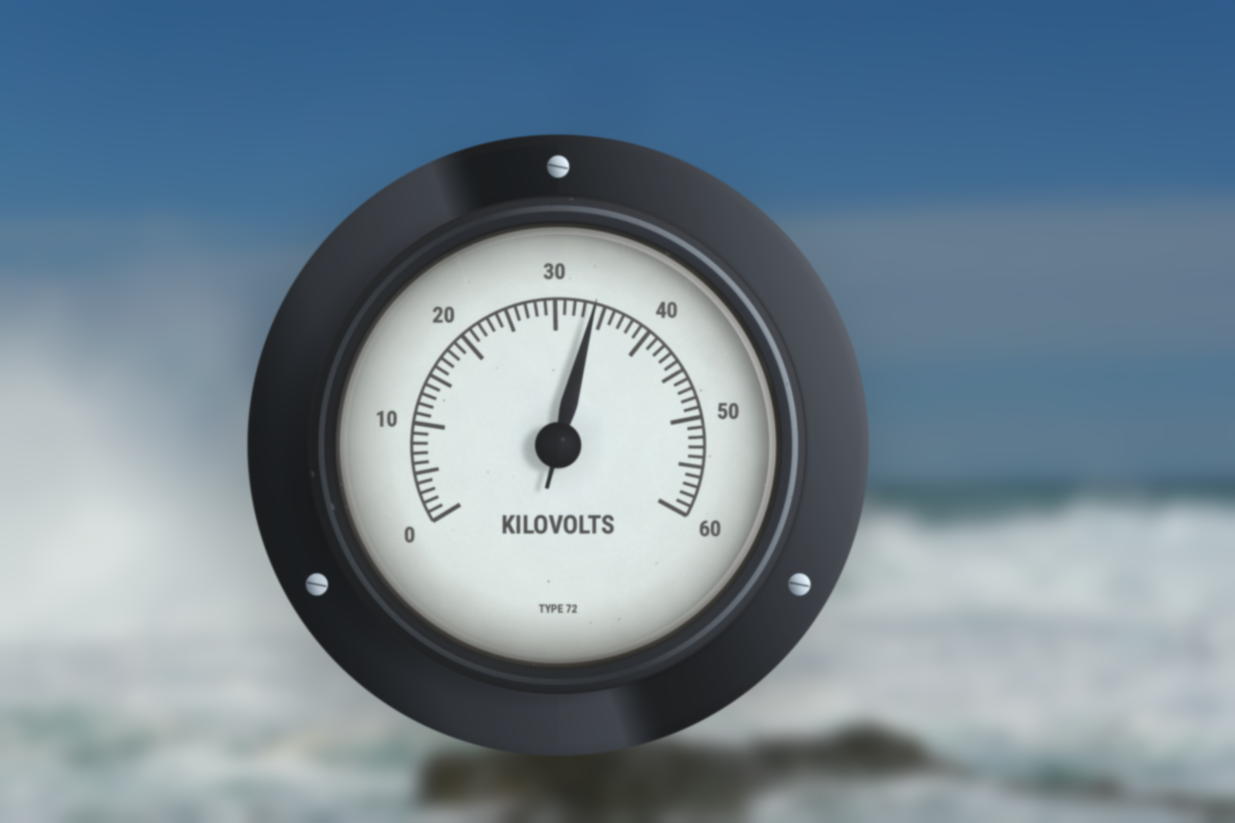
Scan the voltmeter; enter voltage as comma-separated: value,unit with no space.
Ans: 34,kV
